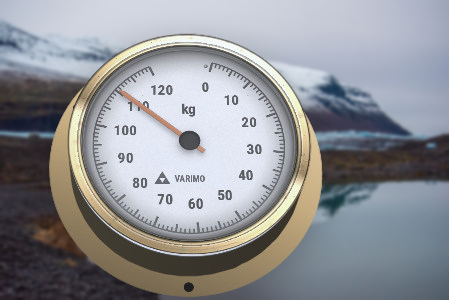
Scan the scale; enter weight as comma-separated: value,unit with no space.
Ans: 110,kg
